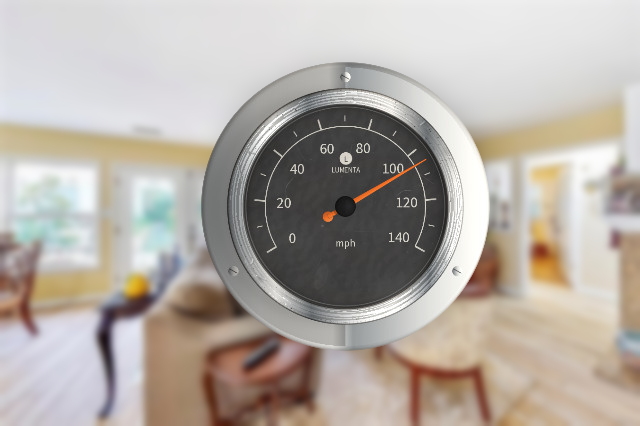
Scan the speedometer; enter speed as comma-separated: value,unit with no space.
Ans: 105,mph
